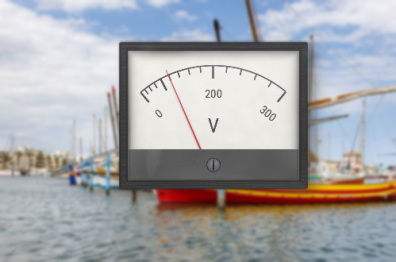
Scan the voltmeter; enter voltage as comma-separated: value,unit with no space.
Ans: 120,V
